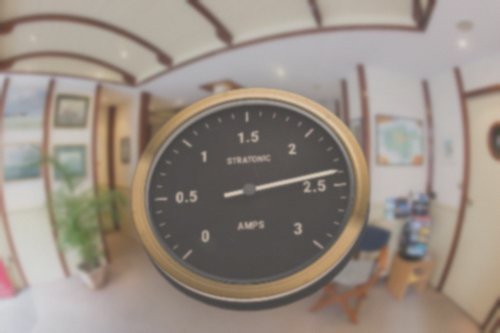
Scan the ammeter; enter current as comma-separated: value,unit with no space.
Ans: 2.4,A
